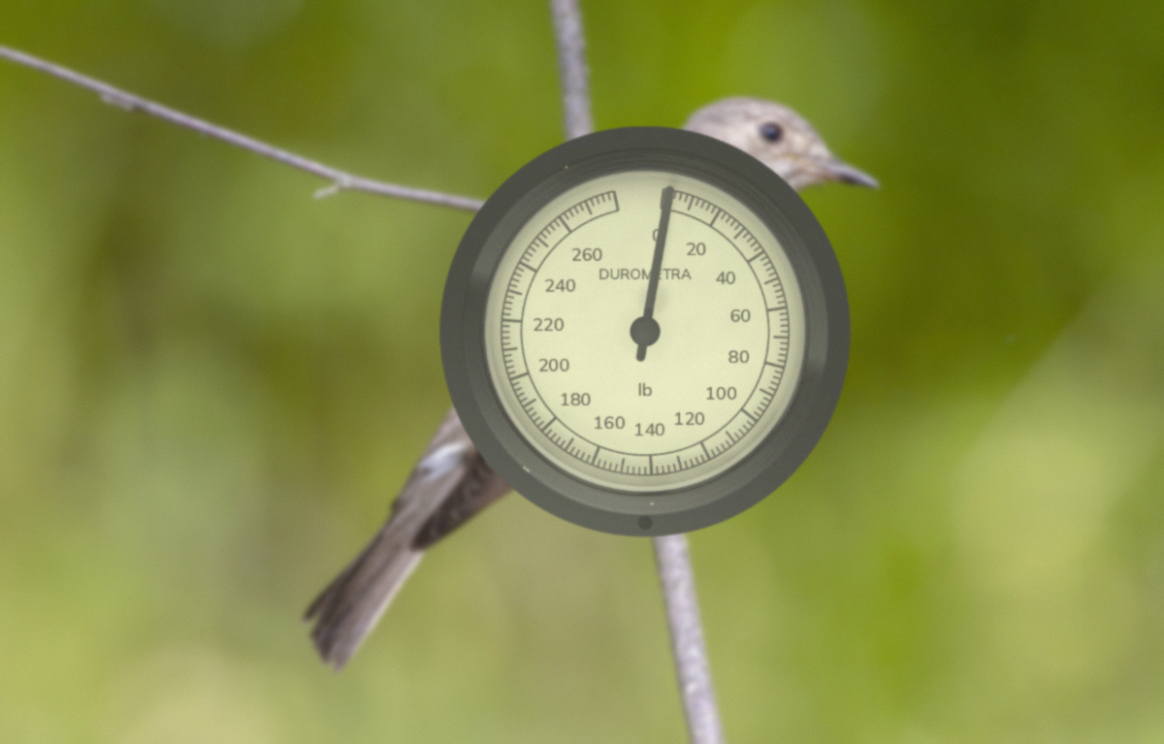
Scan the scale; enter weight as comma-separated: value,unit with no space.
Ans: 2,lb
